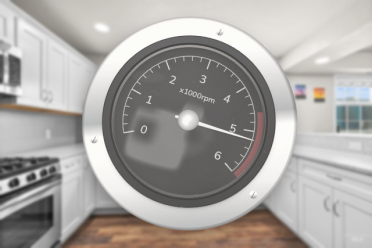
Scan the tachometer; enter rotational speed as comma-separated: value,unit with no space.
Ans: 5200,rpm
